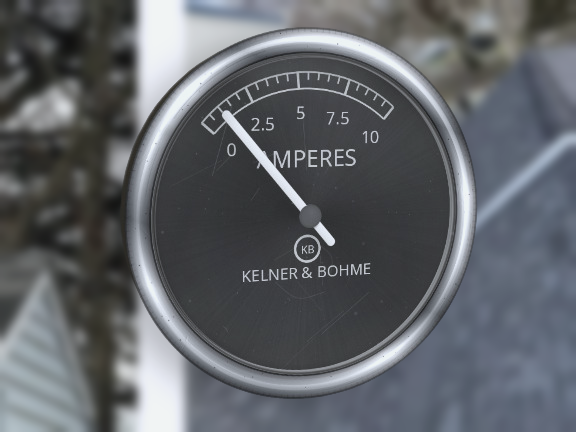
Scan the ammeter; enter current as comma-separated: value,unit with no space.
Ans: 1,A
